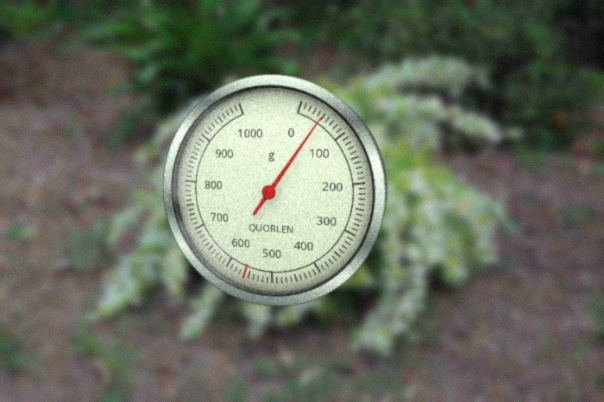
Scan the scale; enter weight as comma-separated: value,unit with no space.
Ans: 50,g
